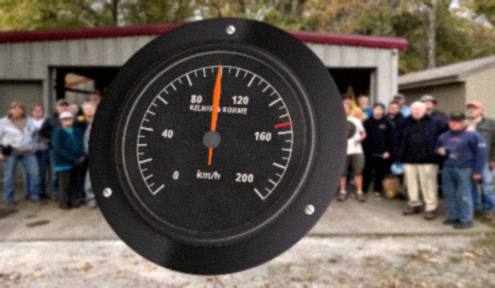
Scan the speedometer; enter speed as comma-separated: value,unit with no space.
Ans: 100,km/h
